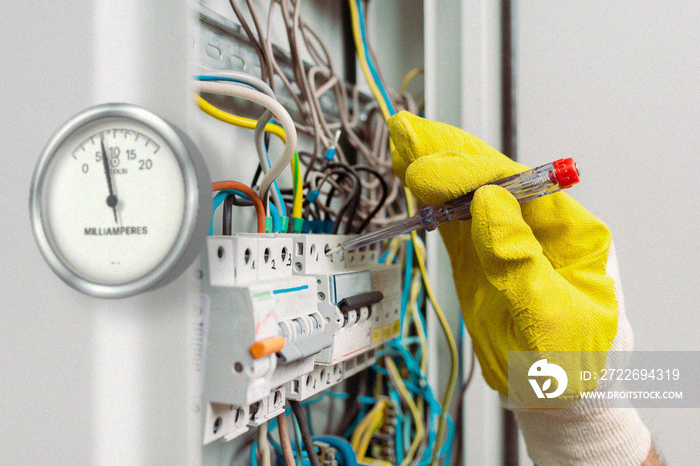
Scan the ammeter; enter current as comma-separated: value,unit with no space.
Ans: 7.5,mA
